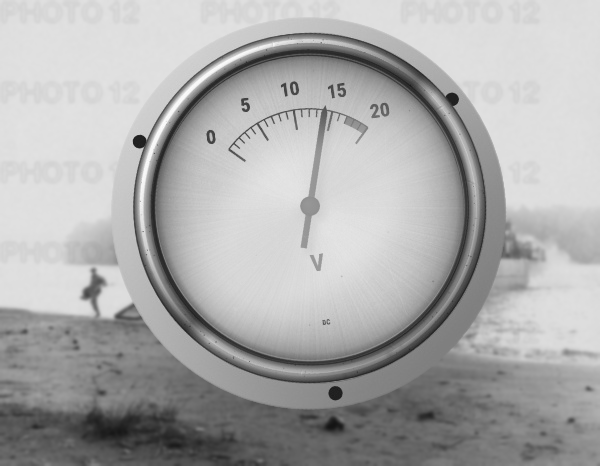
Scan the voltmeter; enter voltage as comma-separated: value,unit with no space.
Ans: 14,V
